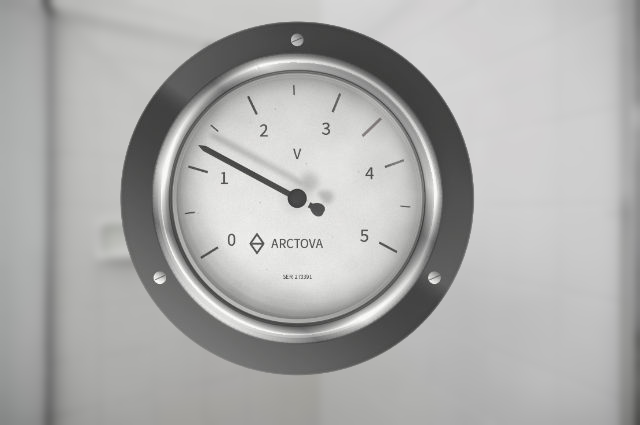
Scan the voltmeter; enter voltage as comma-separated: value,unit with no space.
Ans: 1.25,V
